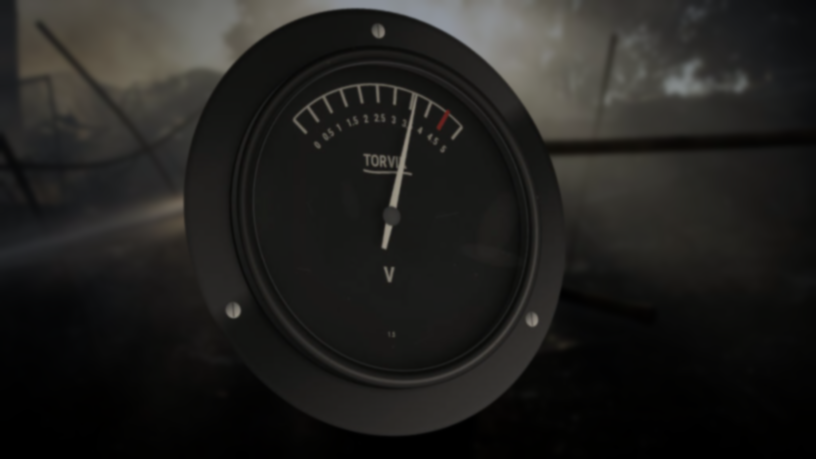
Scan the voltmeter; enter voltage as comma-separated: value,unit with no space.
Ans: 3.5,V
